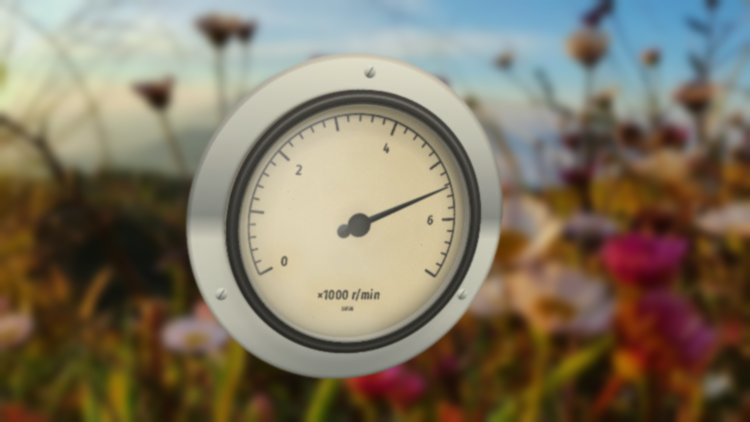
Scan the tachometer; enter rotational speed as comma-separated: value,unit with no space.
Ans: 5400,rpm
